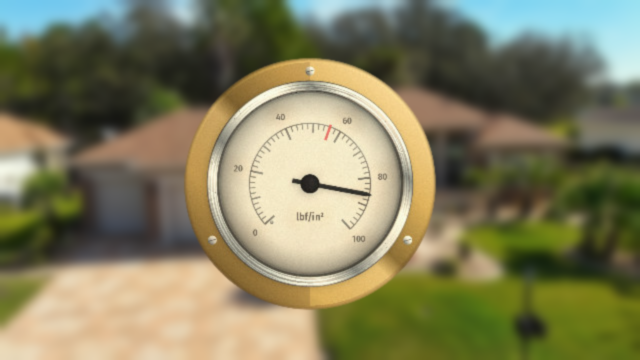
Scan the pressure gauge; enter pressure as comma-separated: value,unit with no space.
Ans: 86,psi
